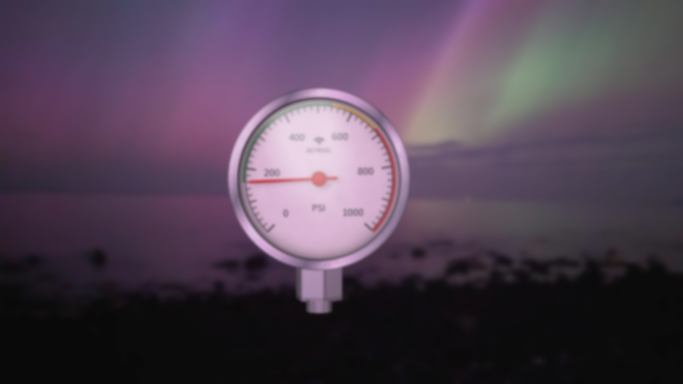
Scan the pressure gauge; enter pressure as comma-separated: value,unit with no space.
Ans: 160,psi
